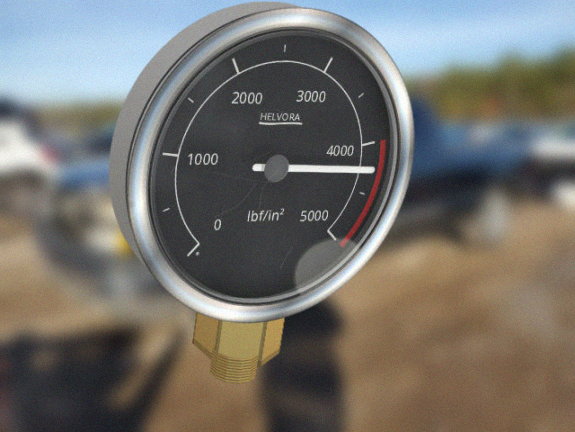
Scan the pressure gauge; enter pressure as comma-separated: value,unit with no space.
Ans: 4250,psi
